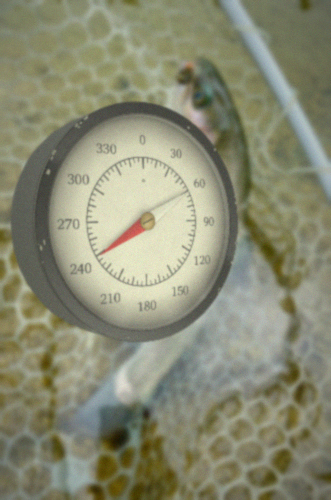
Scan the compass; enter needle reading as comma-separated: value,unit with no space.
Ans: 240,°
